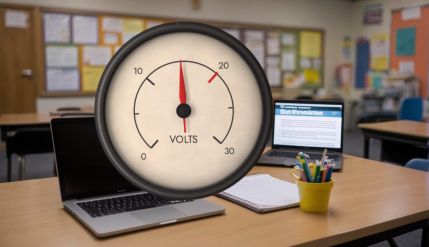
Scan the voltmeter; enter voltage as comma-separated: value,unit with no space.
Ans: 15,V
